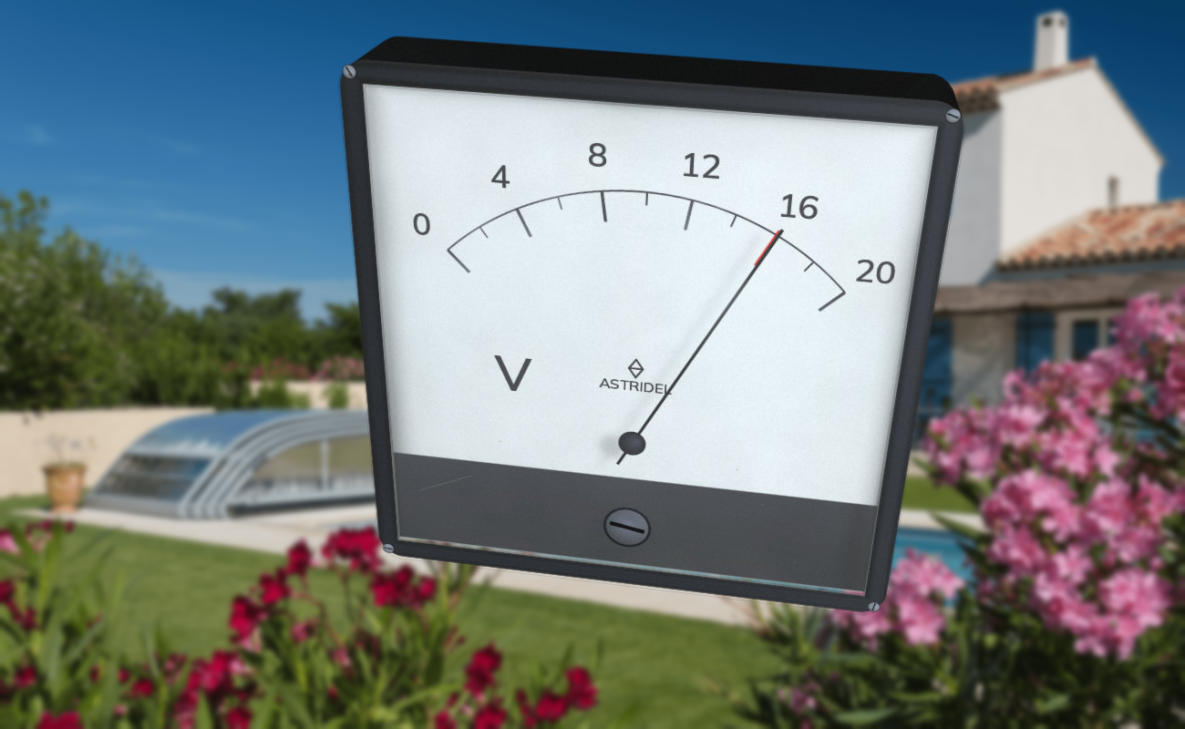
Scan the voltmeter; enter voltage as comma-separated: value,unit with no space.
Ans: 16,V
